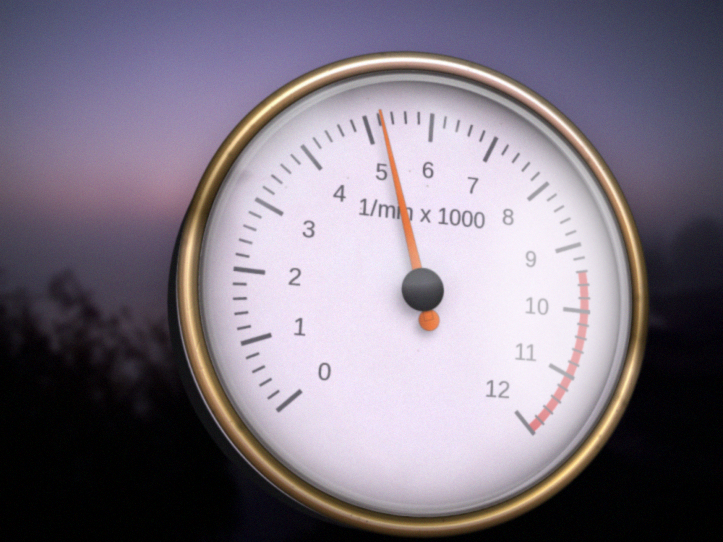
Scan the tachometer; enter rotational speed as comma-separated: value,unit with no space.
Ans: 5200,rpm
